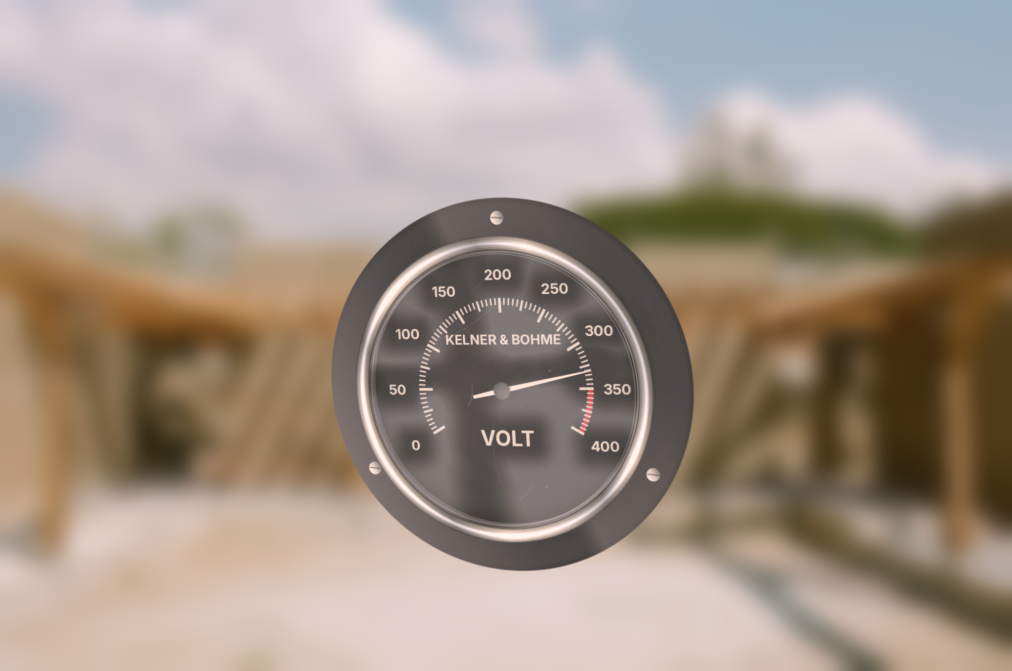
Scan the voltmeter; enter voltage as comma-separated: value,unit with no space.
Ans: 330,V
